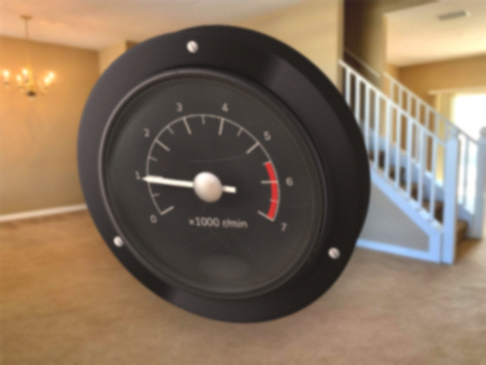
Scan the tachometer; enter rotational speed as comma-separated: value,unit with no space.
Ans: 1000,rpm
